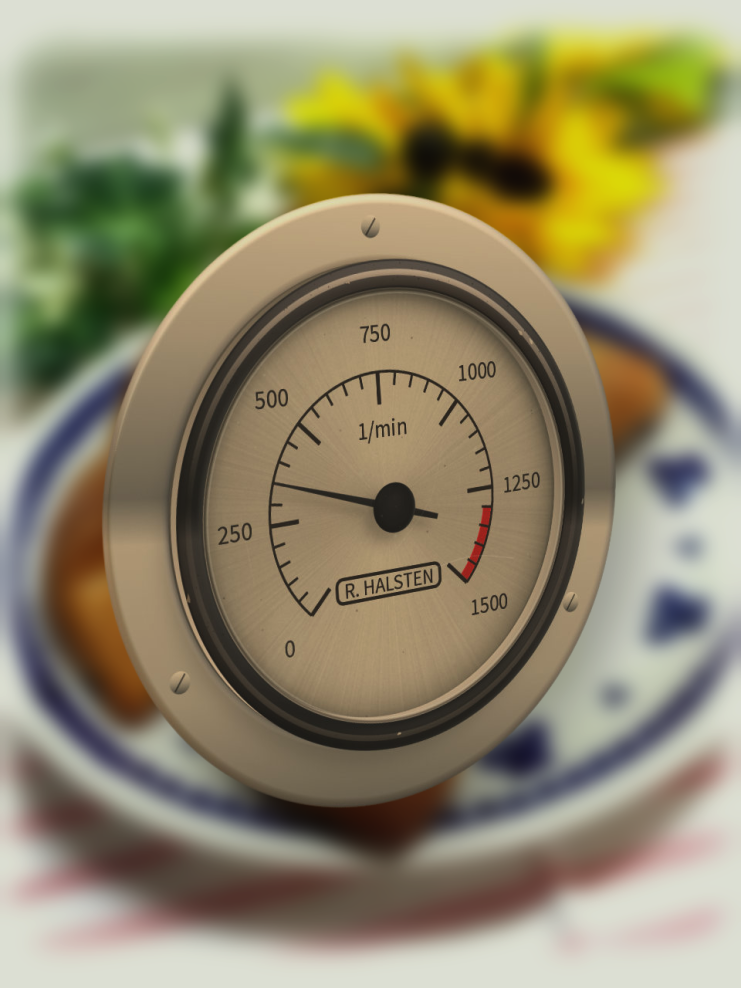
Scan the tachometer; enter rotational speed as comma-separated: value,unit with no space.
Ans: 350,rpm
